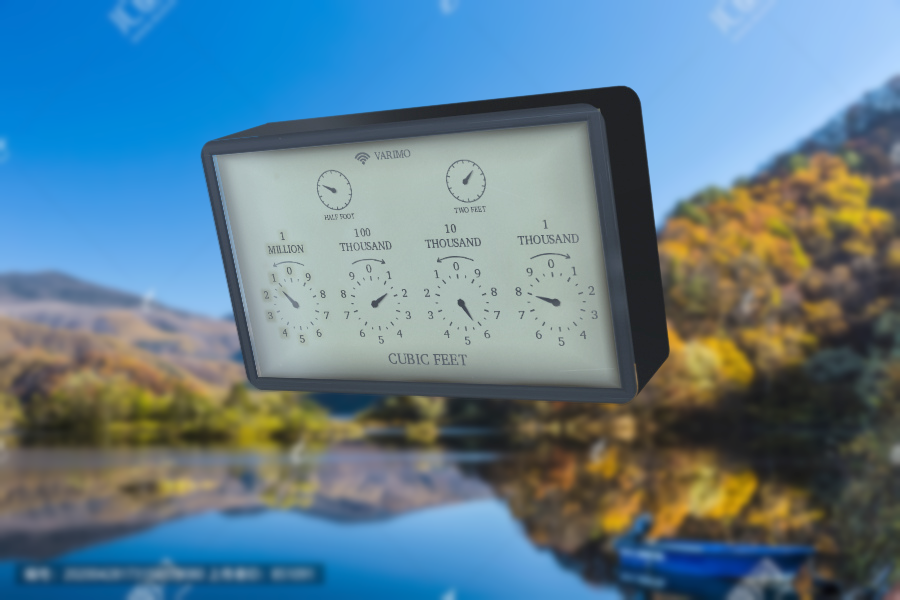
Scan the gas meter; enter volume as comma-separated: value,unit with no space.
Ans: 115800,ft³
